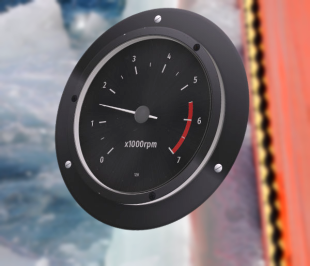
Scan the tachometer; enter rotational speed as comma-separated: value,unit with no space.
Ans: 1500,rpm
